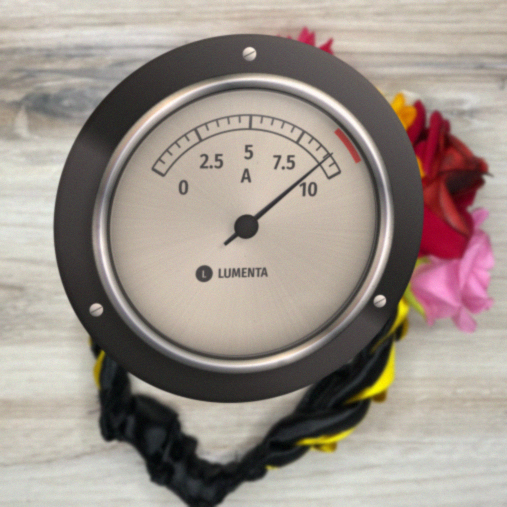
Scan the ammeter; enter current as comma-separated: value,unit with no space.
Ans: 9,A
